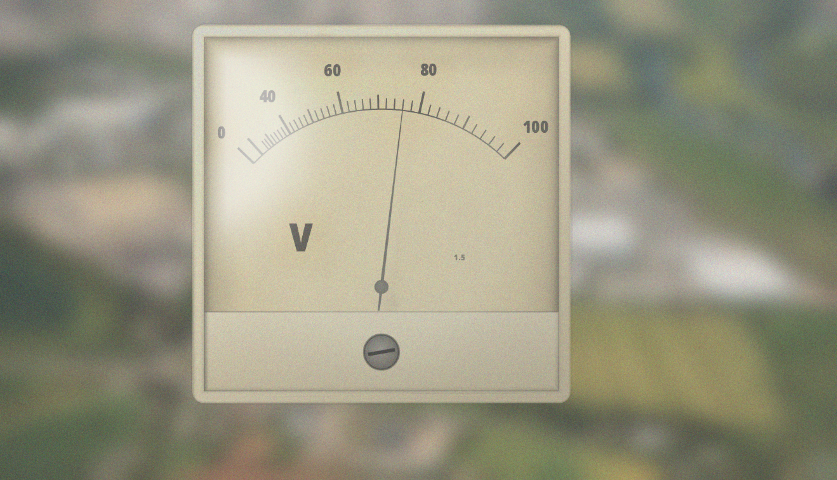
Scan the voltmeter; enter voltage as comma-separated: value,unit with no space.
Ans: 76,V
